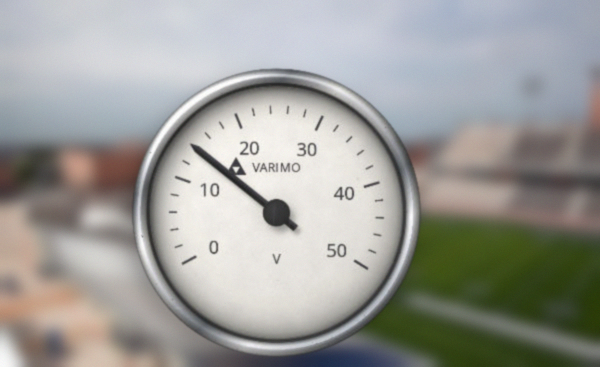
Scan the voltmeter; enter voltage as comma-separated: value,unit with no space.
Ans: 14,V
